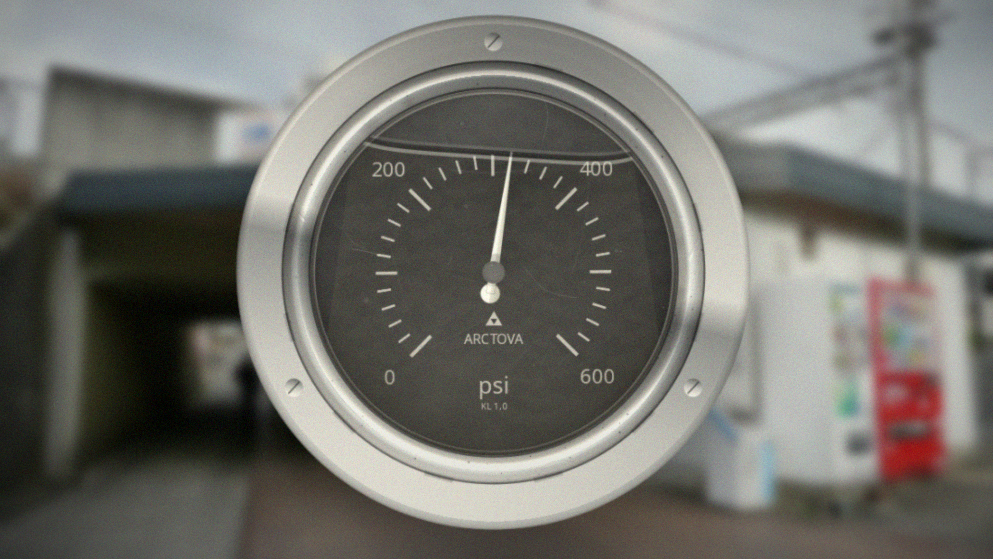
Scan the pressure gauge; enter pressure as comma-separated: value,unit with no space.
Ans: 320,psi
